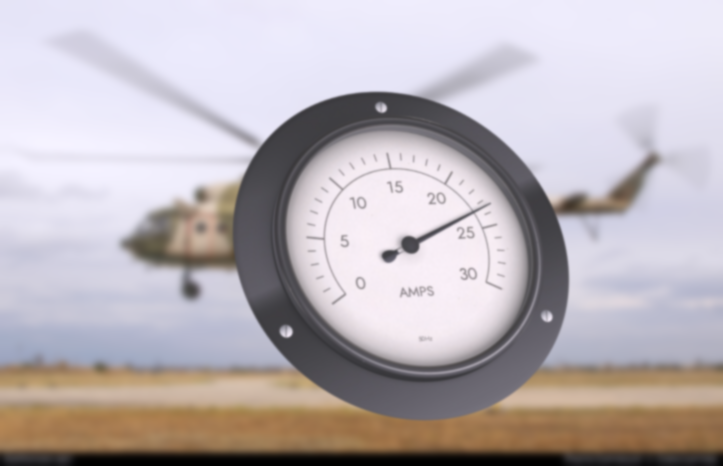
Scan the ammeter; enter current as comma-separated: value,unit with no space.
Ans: 23.5,A
